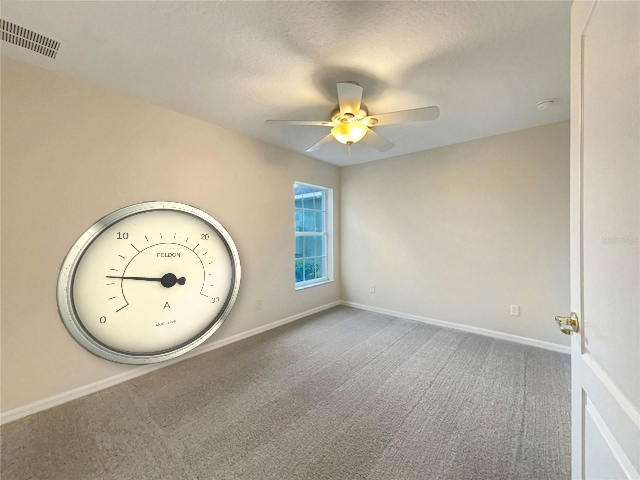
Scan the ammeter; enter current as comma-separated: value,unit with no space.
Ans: 5,A
